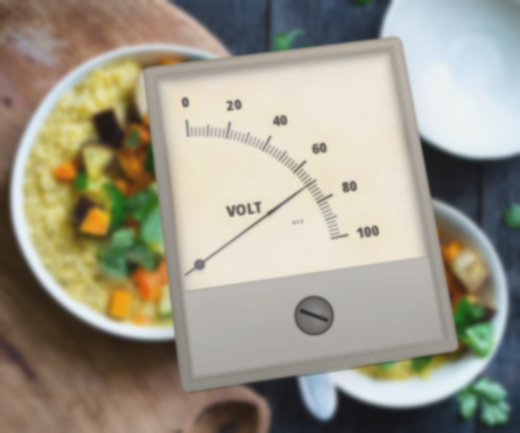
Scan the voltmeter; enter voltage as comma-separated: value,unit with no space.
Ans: 70,V
